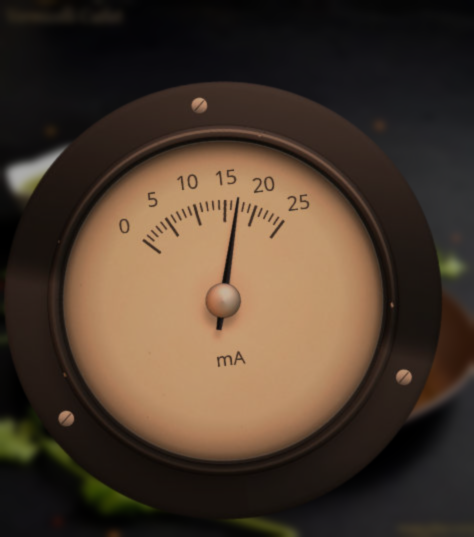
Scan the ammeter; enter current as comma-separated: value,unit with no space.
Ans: 17,mA
